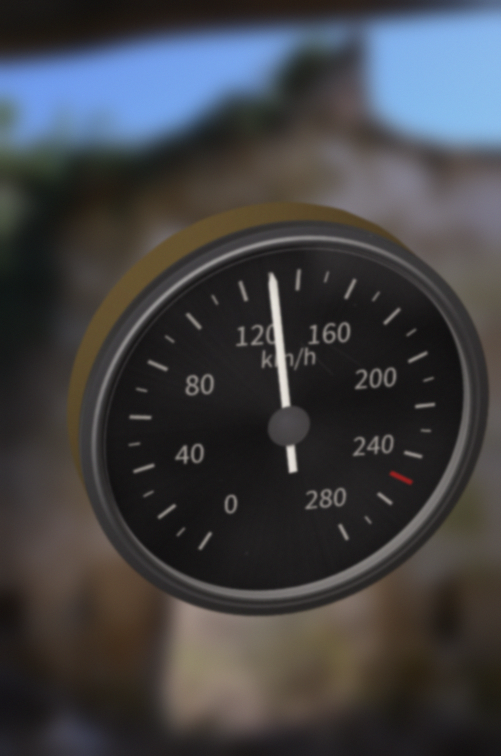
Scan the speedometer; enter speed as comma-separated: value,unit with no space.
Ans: 130,km/h
